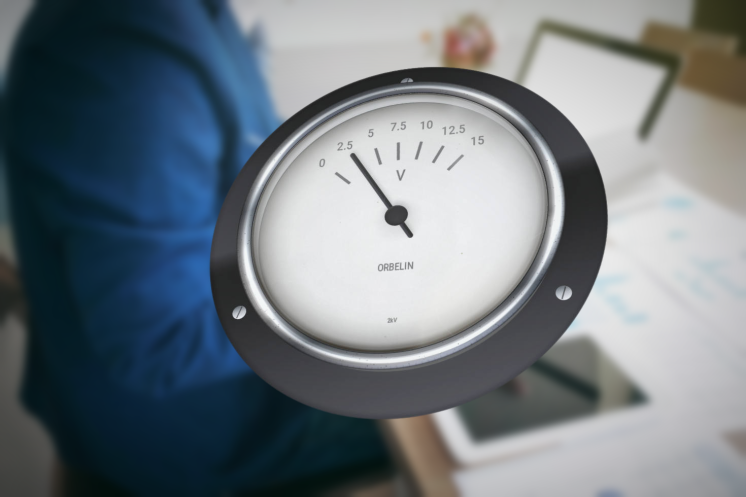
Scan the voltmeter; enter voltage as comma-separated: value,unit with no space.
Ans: 2.5,V
